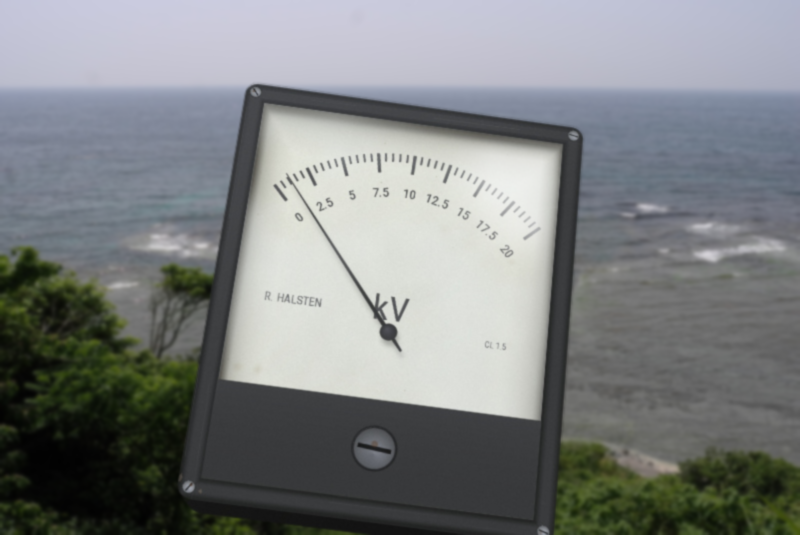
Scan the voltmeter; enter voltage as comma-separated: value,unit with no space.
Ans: 1,kV
